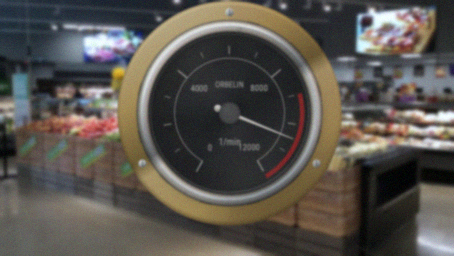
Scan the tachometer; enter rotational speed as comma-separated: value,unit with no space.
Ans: 10500,rpm
